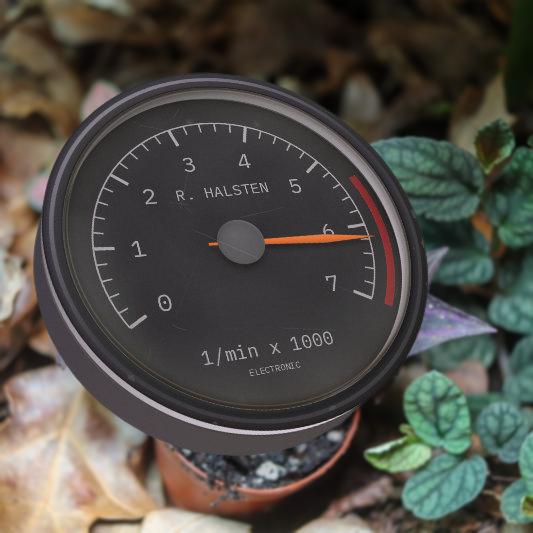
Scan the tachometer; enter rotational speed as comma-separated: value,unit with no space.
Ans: 6200,rpm
